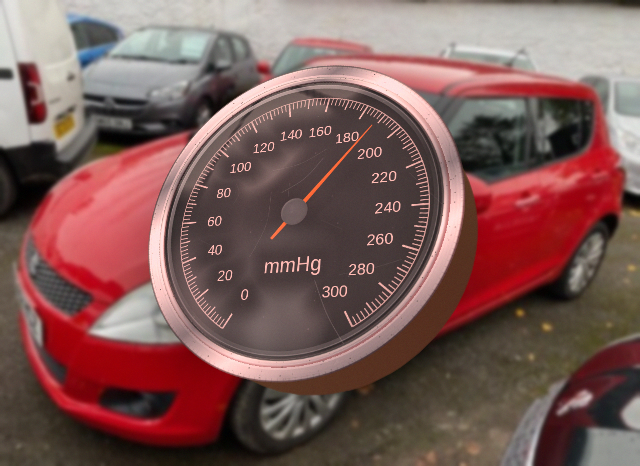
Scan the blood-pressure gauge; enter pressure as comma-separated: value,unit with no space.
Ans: 190,mmHg
